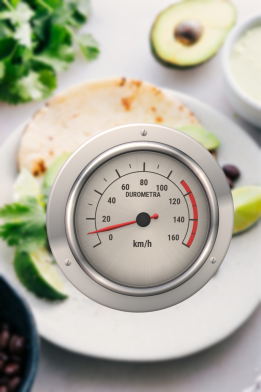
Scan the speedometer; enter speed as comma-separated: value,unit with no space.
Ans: 10,km/h
